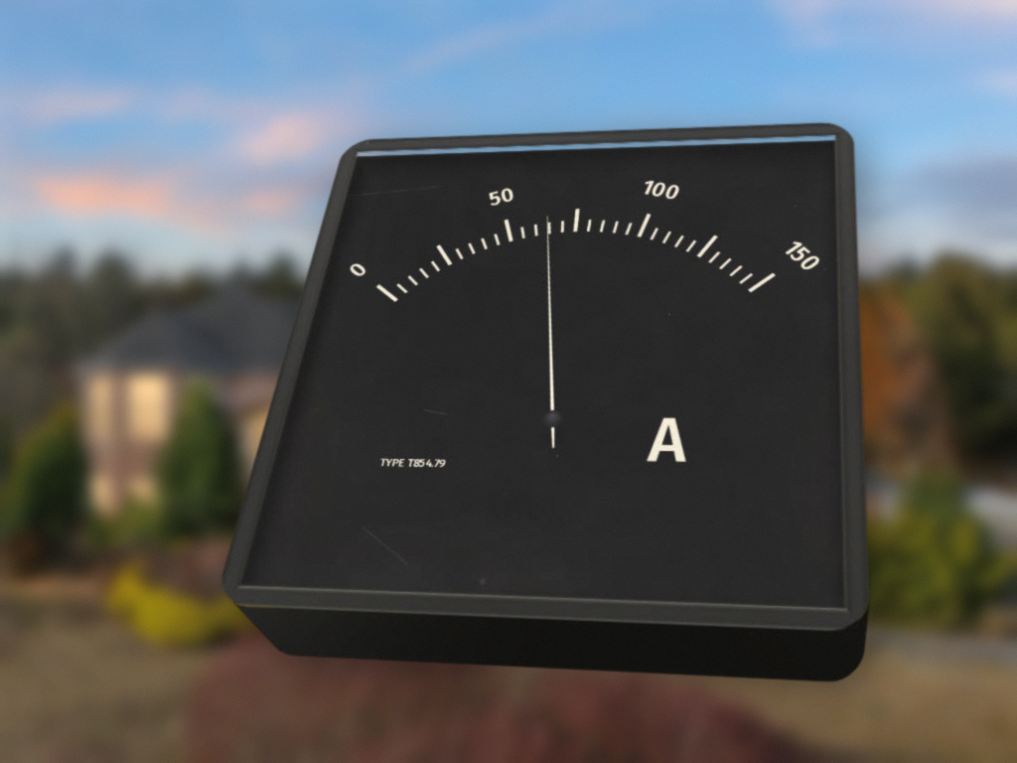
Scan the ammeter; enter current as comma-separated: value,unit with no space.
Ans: 65,A
